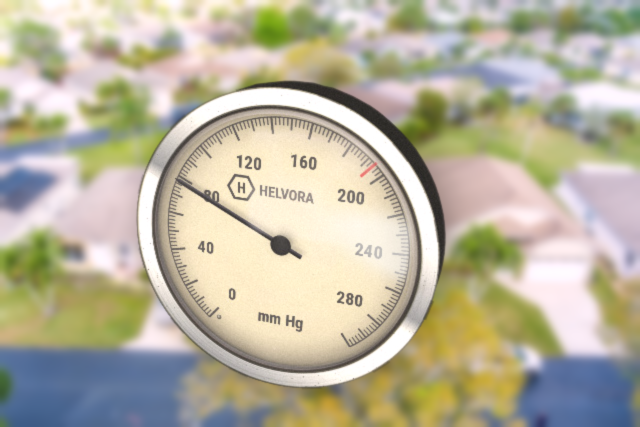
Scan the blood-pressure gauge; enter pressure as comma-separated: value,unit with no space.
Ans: 80,mmHg
